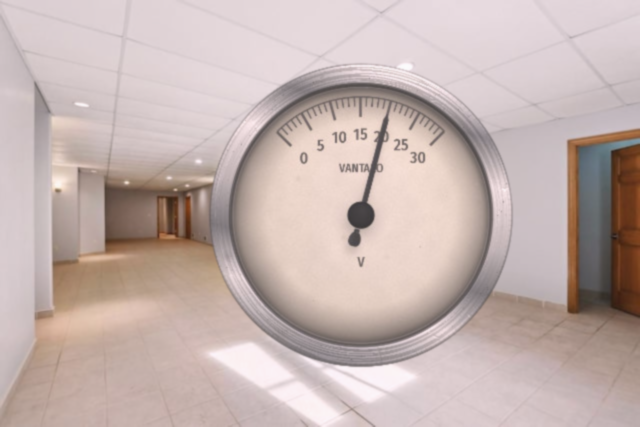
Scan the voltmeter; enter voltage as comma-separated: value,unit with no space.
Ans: 20,V
